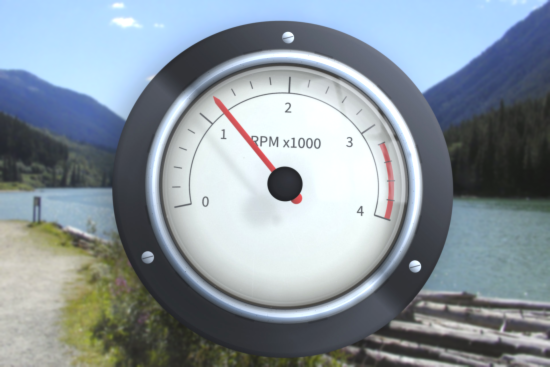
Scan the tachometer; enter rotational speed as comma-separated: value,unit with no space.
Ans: 1200,rpm
